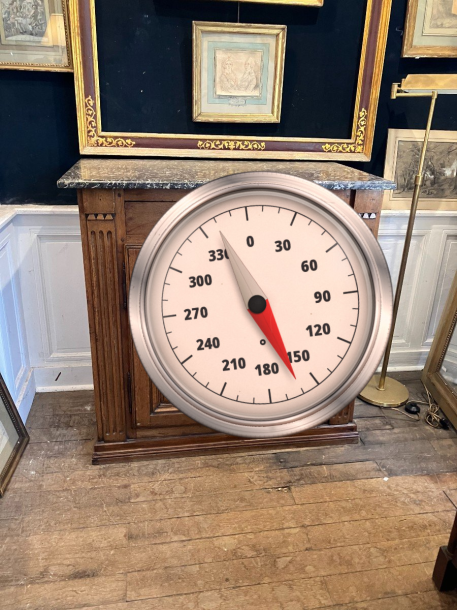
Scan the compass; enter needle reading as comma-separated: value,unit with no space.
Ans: 160,°
